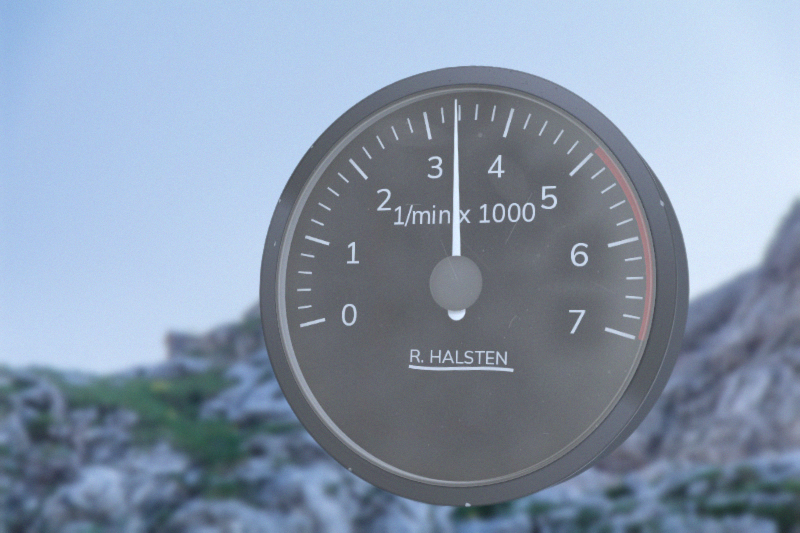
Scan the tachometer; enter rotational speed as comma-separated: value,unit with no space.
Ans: 3400,rpm
